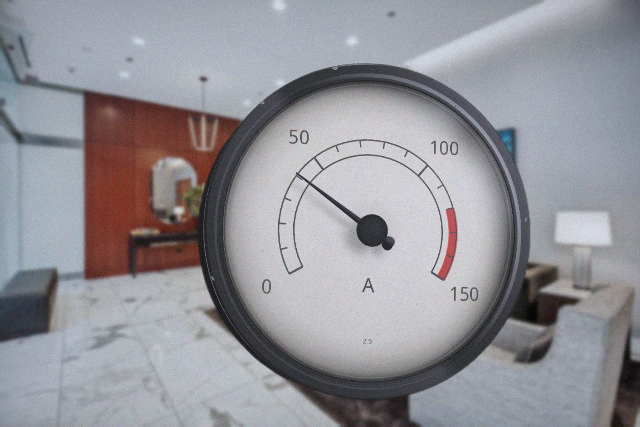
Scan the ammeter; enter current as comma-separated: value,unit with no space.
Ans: 40,A
